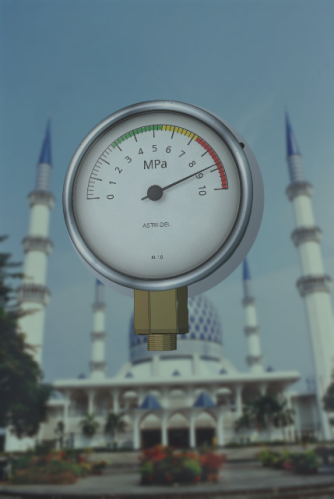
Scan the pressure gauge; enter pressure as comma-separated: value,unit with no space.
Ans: 8.8,MPa
